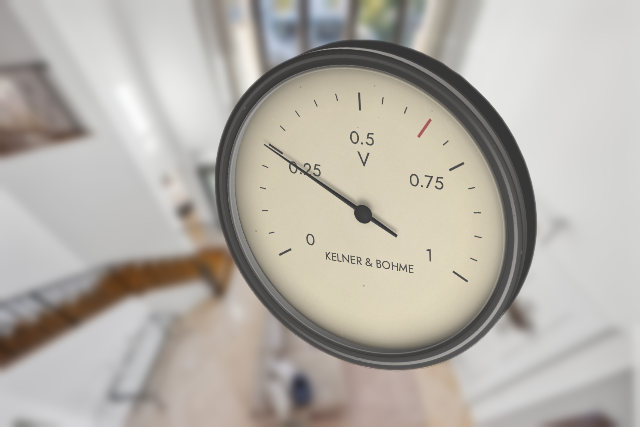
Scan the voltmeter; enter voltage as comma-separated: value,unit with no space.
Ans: 0.25,V
